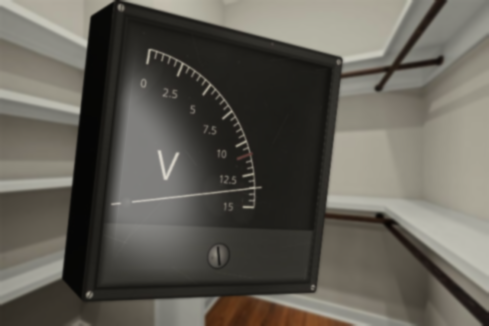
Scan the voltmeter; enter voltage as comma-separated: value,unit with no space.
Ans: 13.5,V
